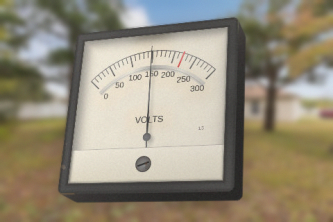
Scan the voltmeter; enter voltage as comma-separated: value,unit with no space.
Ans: 150,V
